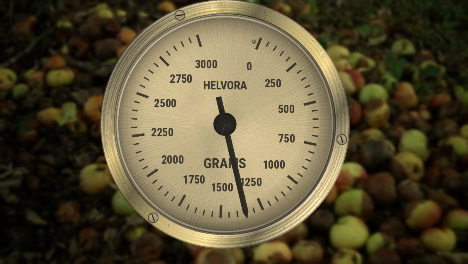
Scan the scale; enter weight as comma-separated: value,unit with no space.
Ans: 1350,g
